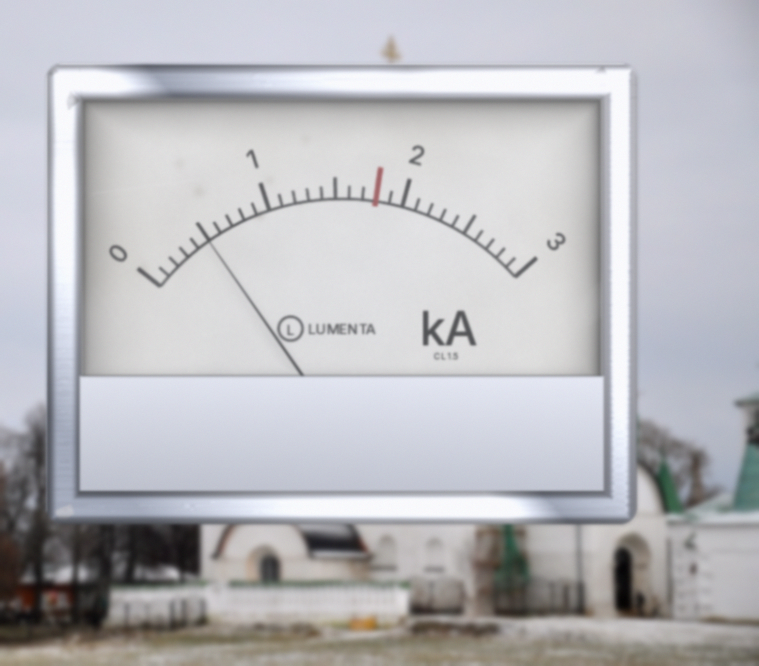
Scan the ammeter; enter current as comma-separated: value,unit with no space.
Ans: 0.5,kA
